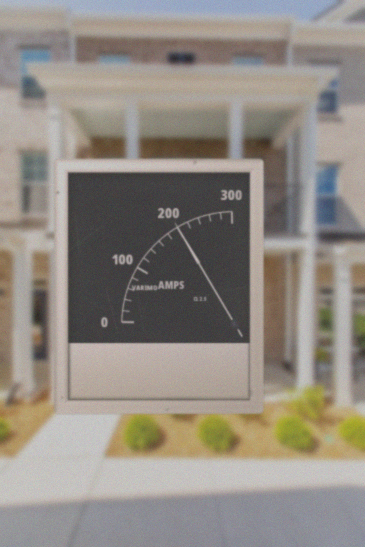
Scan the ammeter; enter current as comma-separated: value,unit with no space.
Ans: 200,A
